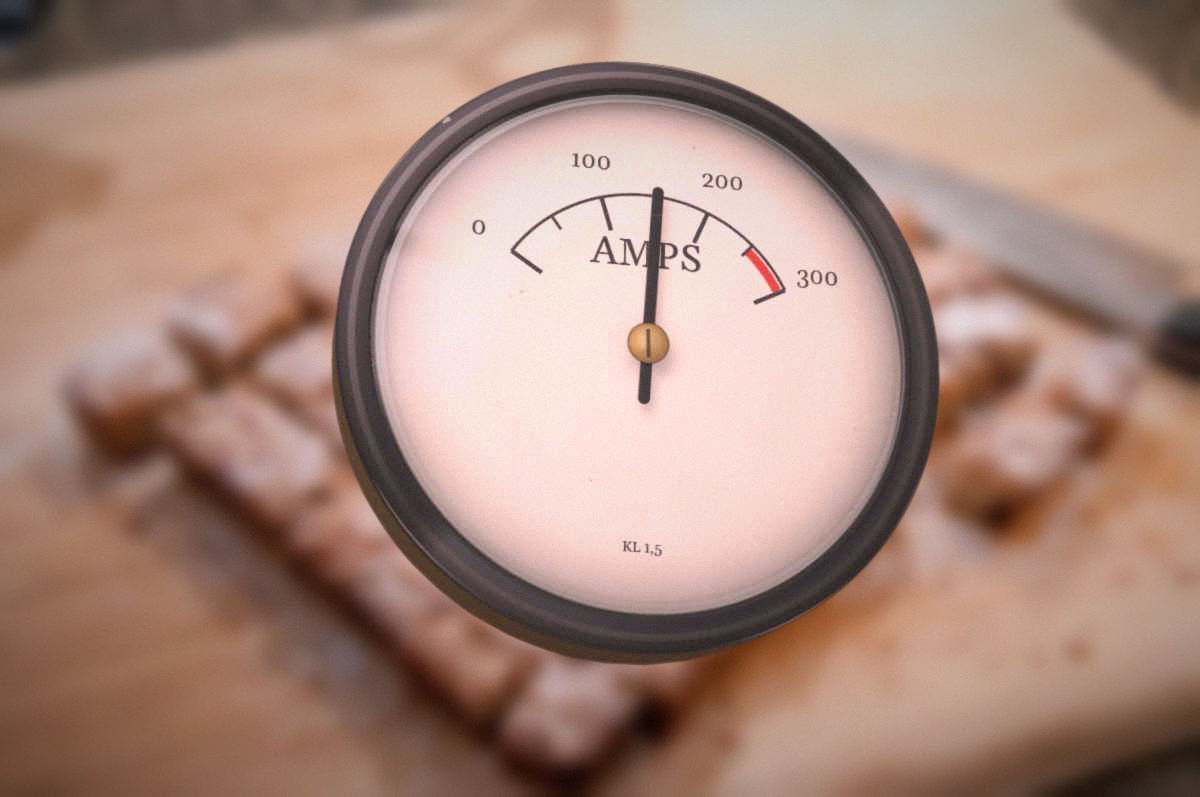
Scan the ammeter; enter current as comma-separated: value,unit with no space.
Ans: 150,A
